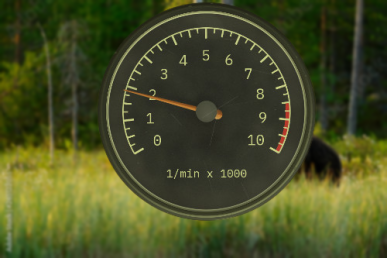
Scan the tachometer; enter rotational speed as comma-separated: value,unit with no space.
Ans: 1875,rpm
